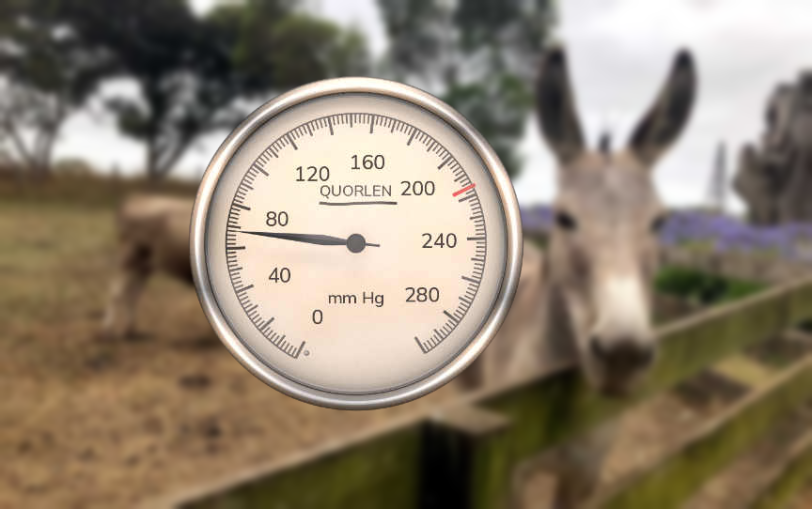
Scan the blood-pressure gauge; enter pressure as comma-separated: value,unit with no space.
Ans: 68,mmHg
